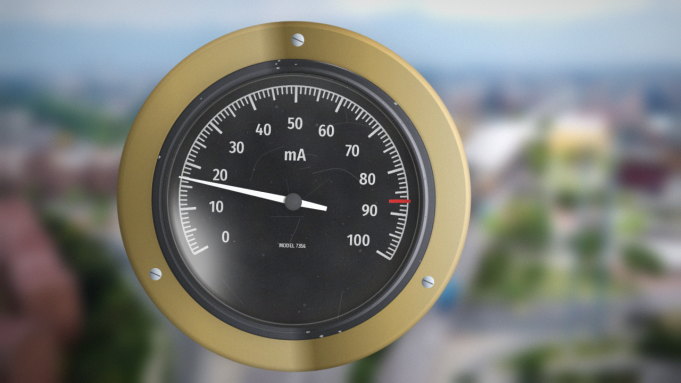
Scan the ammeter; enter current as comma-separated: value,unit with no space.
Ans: 17,mA
